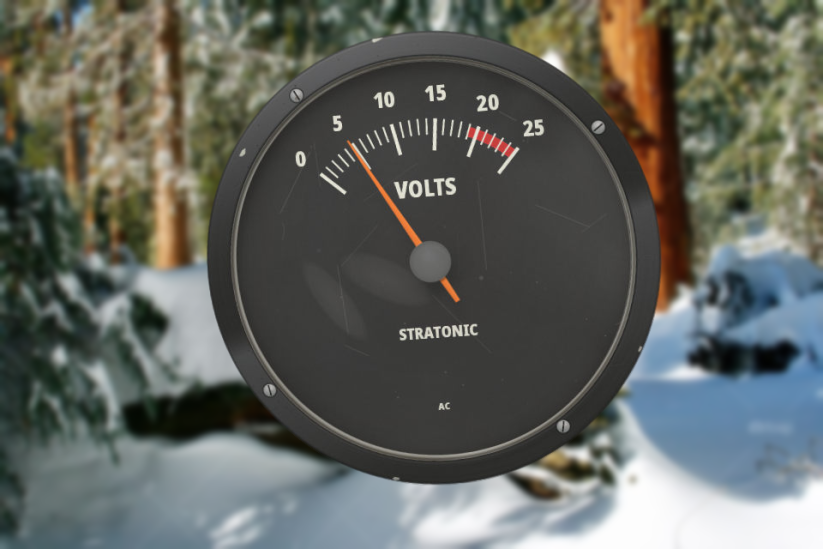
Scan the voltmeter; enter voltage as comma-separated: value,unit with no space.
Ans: 5,V
